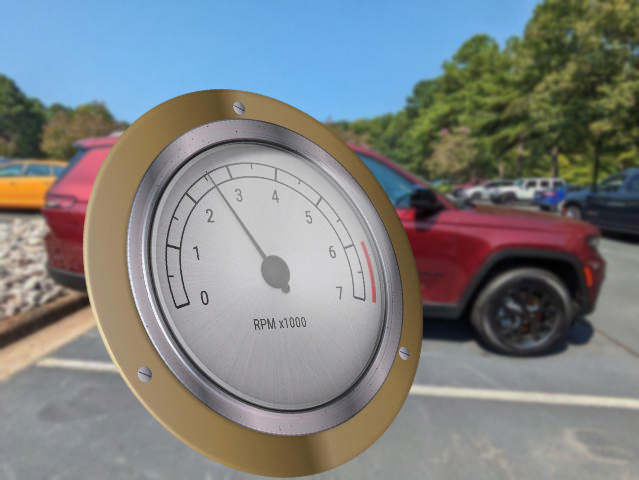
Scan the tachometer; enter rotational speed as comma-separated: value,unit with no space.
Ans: 2500,rpm
